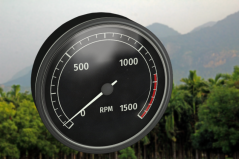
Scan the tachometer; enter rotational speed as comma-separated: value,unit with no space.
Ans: 50,rpm
